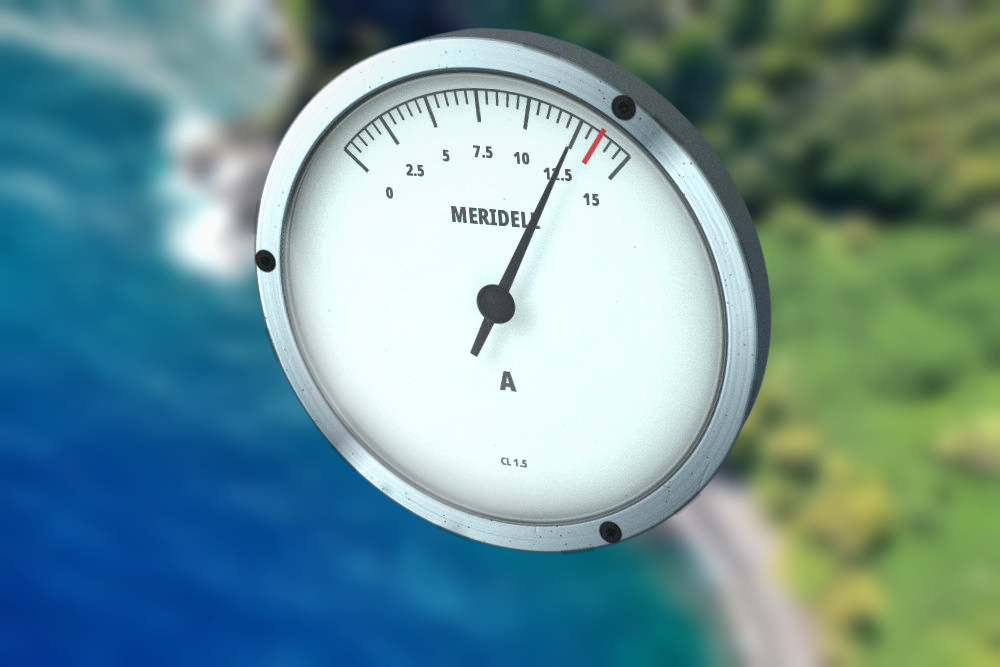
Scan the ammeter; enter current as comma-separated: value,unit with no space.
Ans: 12.5,A
